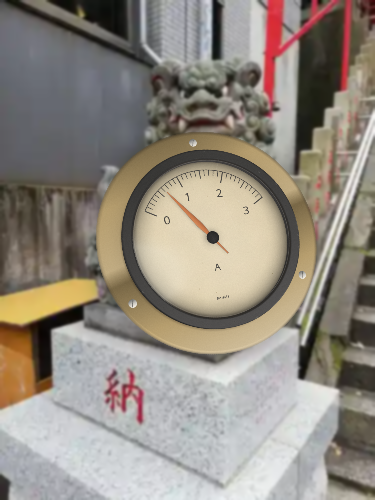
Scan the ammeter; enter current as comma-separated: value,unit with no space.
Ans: 0.6,A
